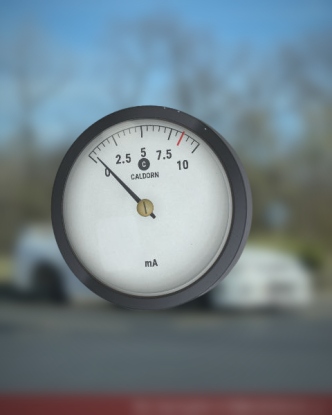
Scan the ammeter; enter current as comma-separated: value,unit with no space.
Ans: 0.5,mA
